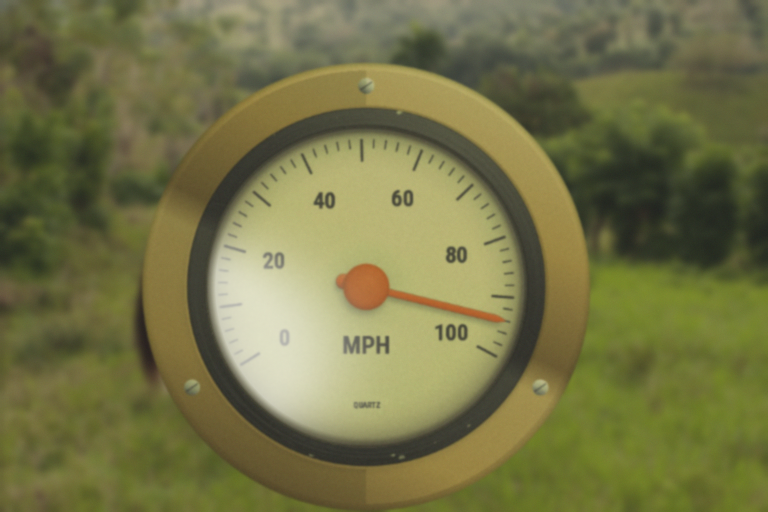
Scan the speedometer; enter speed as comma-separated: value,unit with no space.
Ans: 94,mph
